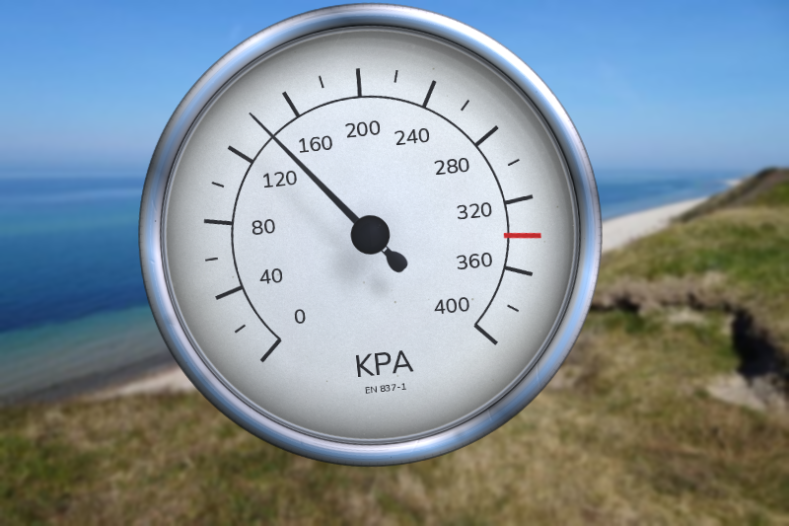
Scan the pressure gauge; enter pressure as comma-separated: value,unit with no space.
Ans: 140,kPa
